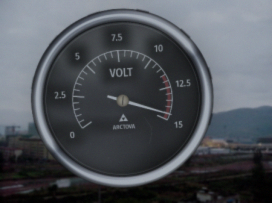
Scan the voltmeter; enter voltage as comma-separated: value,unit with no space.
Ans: 14.5,V
